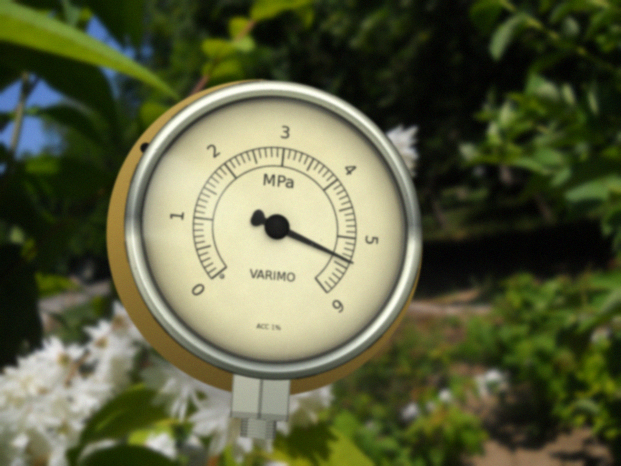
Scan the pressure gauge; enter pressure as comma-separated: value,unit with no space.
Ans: 5.4,MPa
